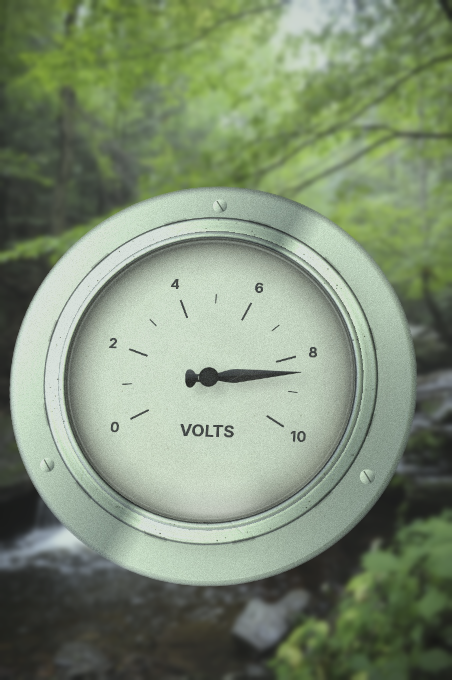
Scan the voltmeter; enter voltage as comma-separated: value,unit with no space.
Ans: 8.5,V
